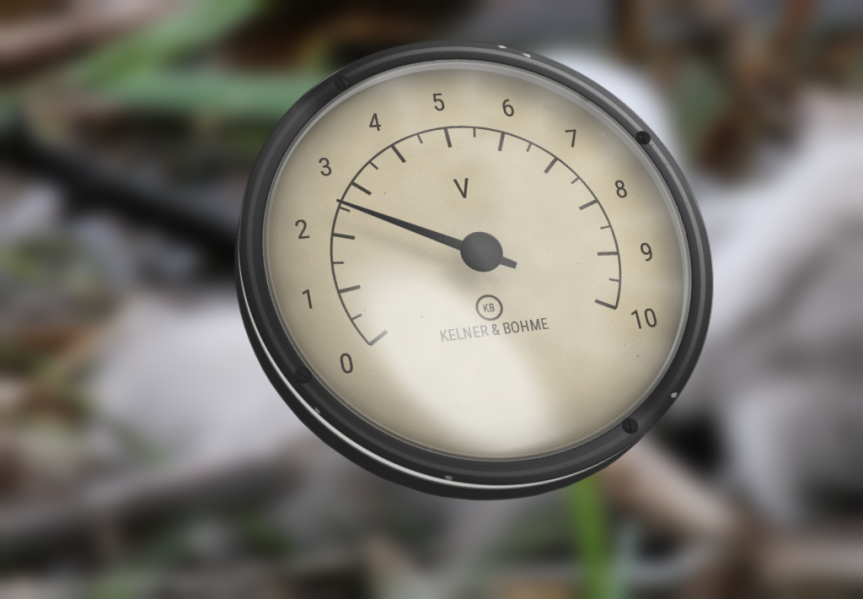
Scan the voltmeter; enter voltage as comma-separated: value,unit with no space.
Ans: 2.5,V
